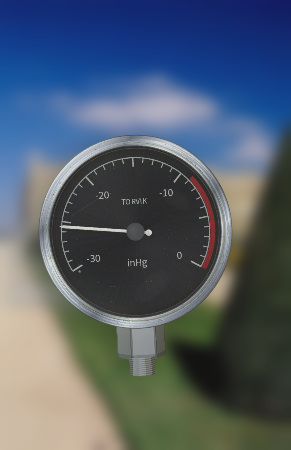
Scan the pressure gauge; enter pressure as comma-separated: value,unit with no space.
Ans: -25.5,inHg
